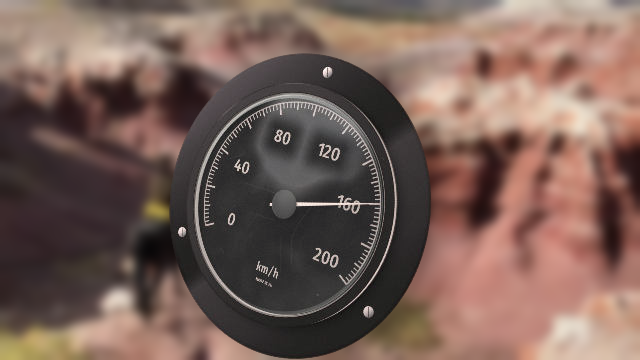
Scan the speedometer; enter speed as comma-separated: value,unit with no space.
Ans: 160,km/h
